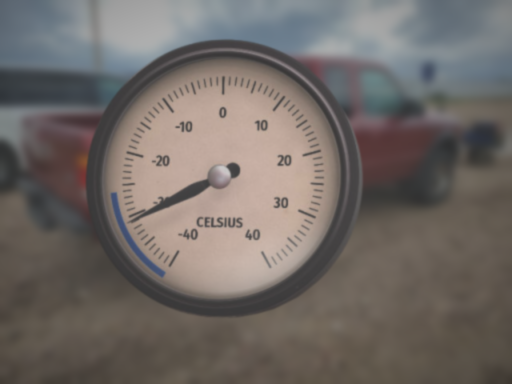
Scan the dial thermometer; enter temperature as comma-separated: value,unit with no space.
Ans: -31,°C
